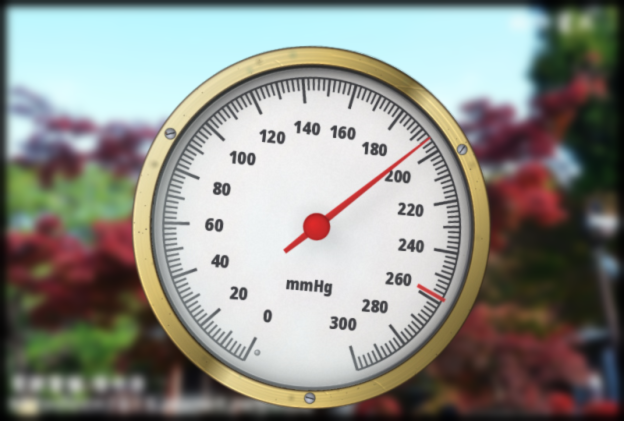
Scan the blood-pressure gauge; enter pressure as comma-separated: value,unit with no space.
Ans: 194,mmHg
